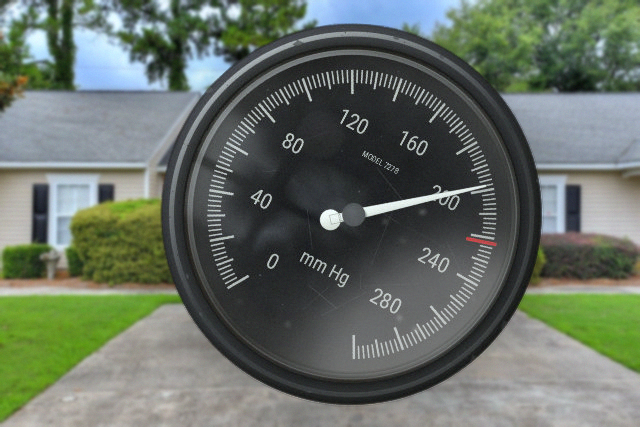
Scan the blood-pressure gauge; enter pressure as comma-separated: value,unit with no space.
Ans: 198,mmHg
